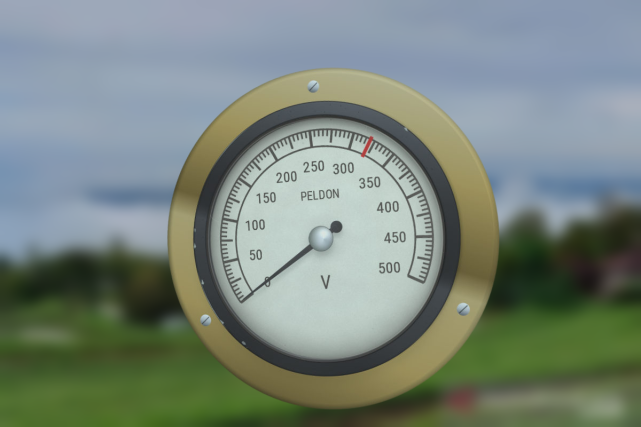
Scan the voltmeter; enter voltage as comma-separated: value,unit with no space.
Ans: 0,V
